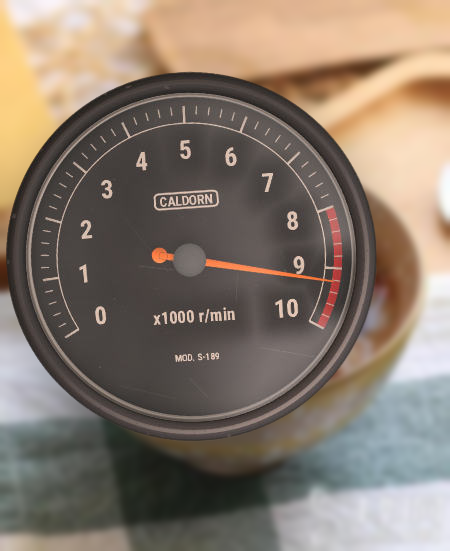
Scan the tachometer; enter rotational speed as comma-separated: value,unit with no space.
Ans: 9200,rpm
